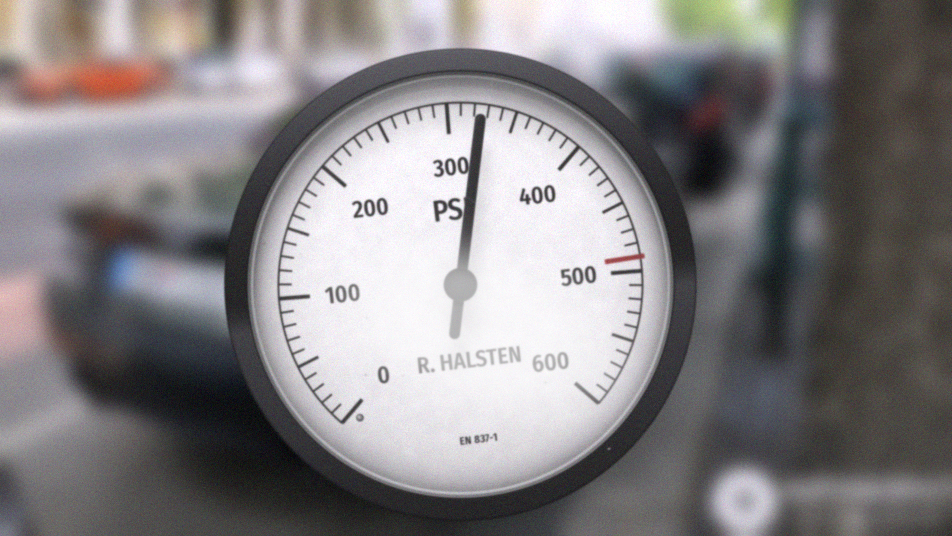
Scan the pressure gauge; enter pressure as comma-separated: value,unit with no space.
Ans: 325,psi
